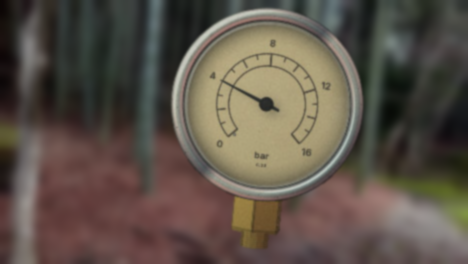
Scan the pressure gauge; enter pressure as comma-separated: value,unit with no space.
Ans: 4,bar
